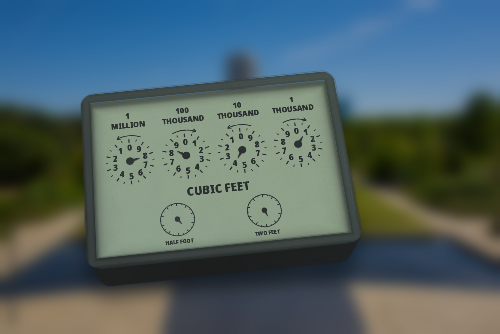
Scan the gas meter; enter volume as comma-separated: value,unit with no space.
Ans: 784100,ft³
